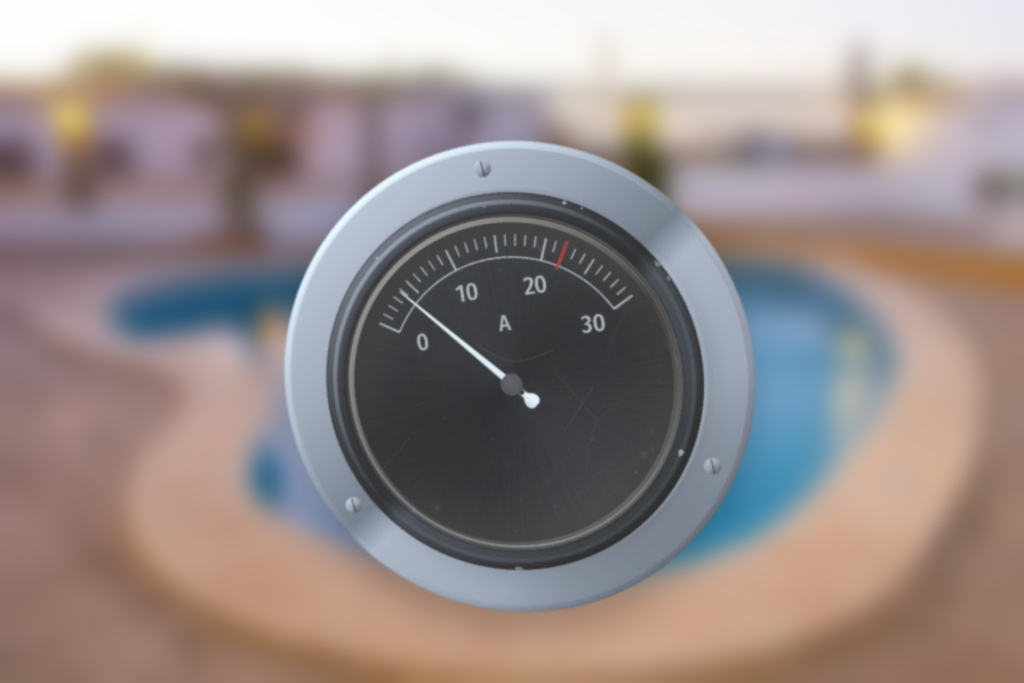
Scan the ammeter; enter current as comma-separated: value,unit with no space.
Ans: 4,A
